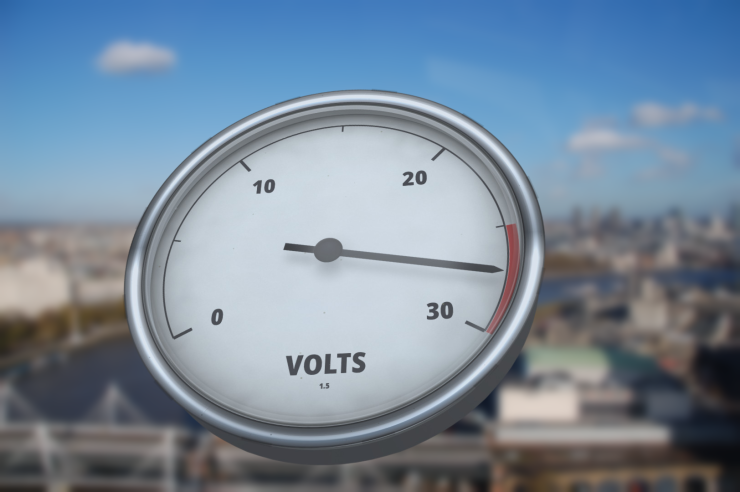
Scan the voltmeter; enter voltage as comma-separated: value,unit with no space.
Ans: 27.5,V
